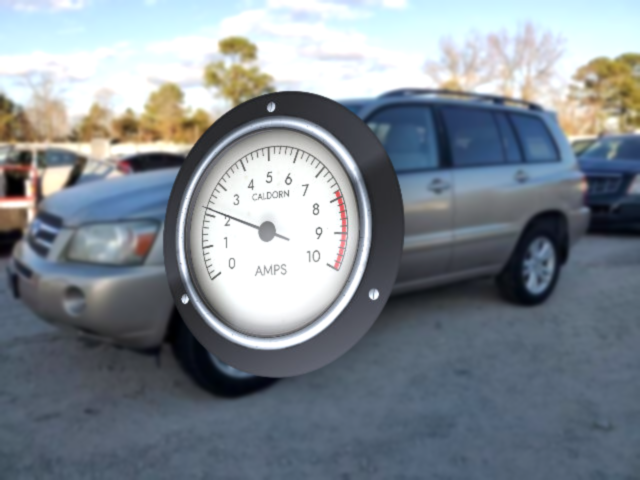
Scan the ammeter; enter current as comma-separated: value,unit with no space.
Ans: 2.2,A
